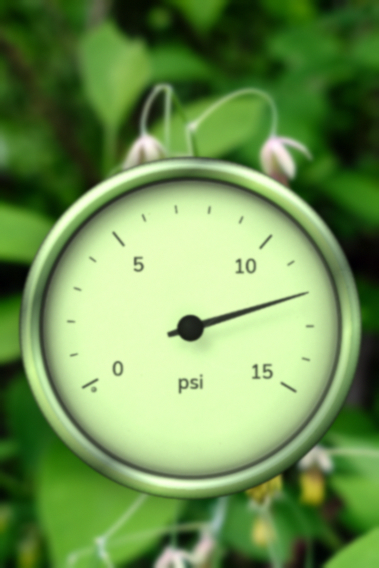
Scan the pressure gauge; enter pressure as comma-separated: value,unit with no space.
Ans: 12,psi
